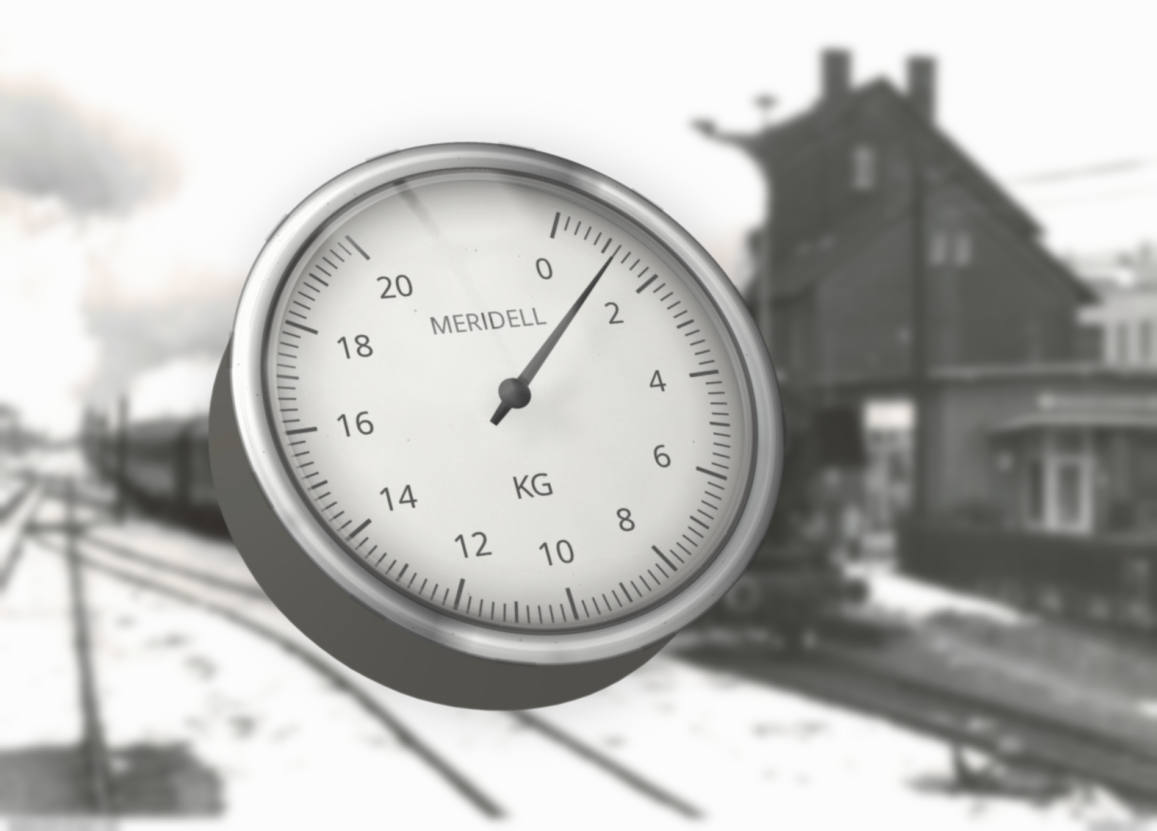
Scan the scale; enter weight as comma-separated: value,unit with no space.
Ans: 1.2,kg
